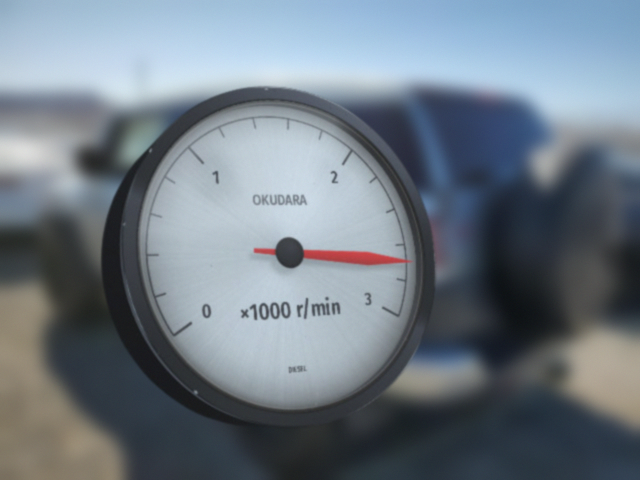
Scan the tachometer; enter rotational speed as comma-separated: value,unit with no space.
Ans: 2700,rpm
